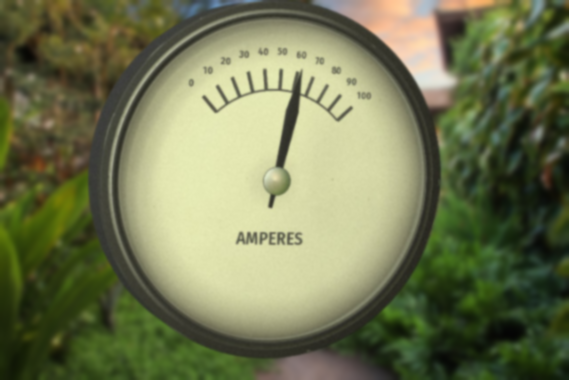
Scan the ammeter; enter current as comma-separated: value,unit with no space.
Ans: 60,A
